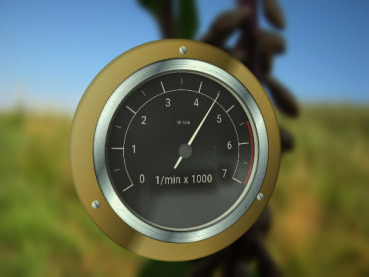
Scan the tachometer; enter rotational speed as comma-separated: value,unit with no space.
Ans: 4500,rpm
